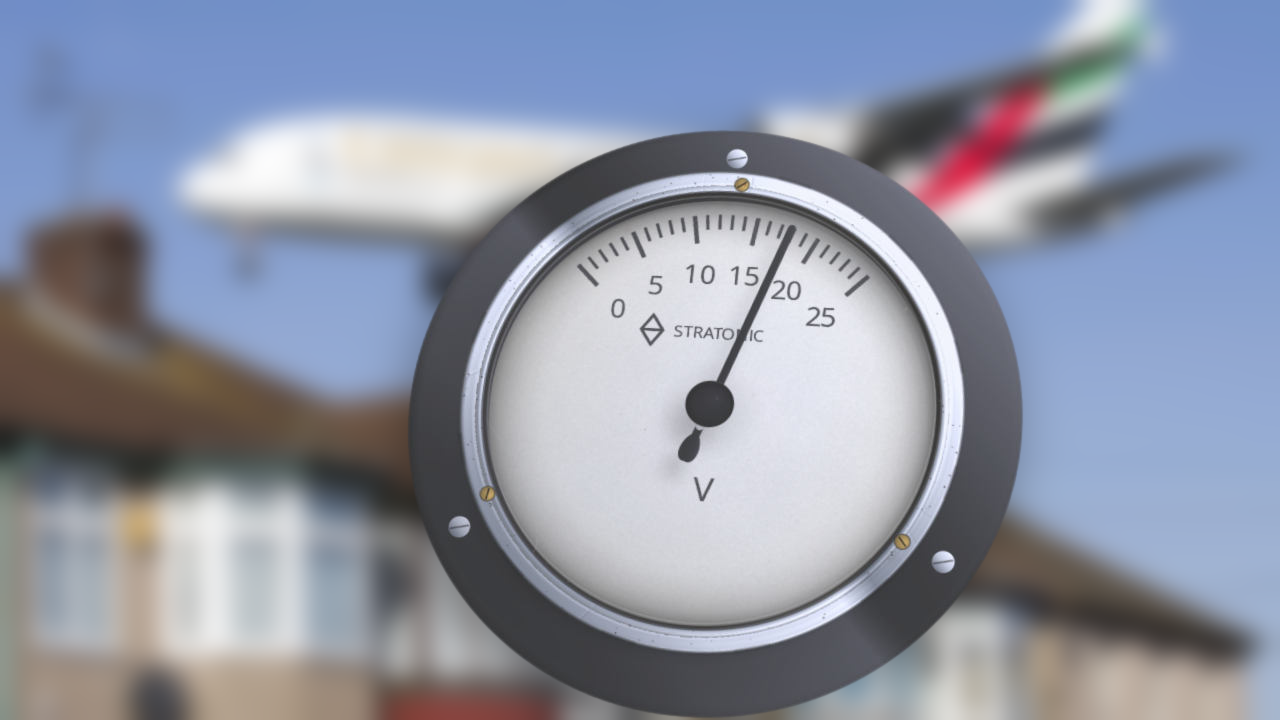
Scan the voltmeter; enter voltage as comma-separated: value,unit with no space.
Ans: 18,V
